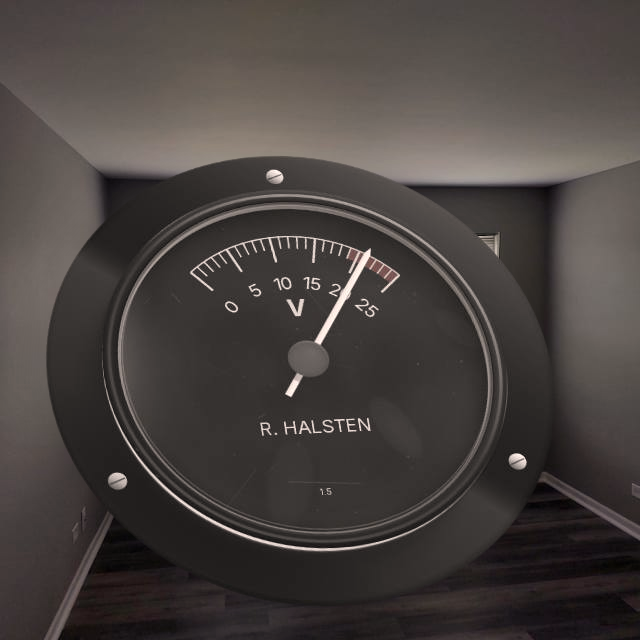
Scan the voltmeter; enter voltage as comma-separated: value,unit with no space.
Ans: 21,V
